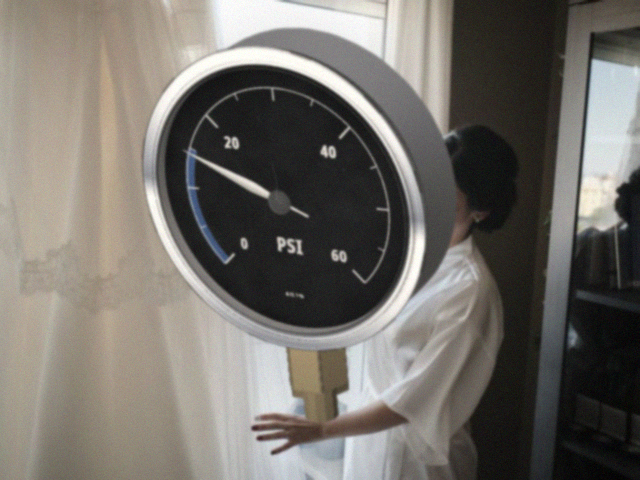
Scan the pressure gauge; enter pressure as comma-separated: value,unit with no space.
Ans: 15,psi
